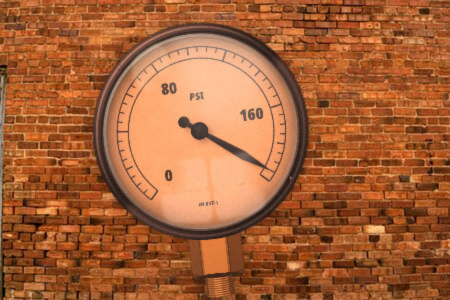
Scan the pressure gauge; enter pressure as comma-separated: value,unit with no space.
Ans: 195,psi
